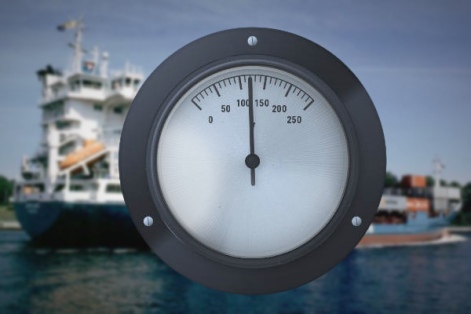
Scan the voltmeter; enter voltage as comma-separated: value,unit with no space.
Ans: 120,V
